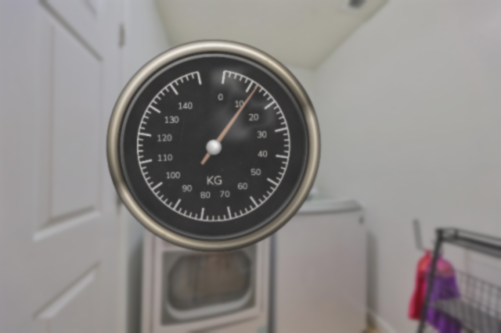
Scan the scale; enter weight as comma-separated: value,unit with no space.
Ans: 12,kg
